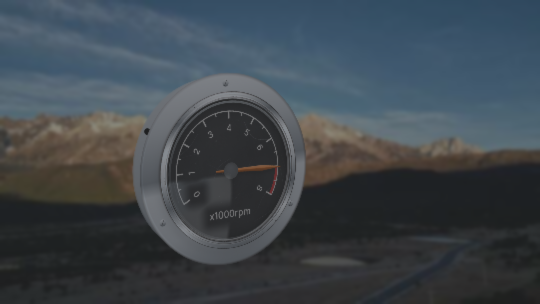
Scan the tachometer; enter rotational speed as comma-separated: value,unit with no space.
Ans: 7000,rpm
